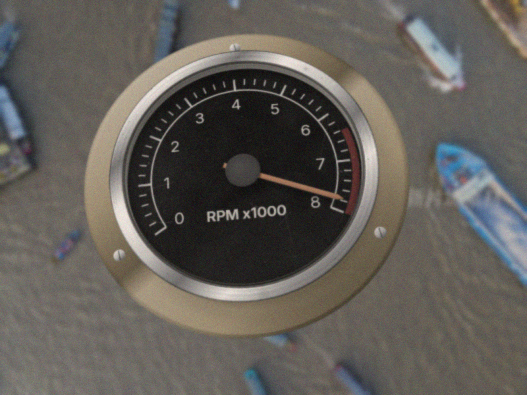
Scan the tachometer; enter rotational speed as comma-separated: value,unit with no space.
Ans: 7800,rpm
